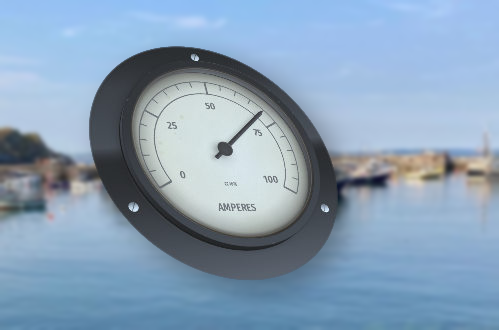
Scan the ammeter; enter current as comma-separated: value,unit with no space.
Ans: 70,A
